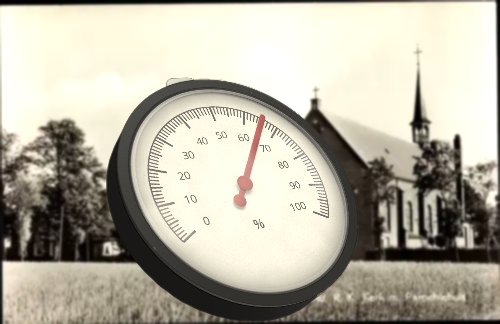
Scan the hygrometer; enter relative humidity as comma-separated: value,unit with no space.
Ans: 65,%
